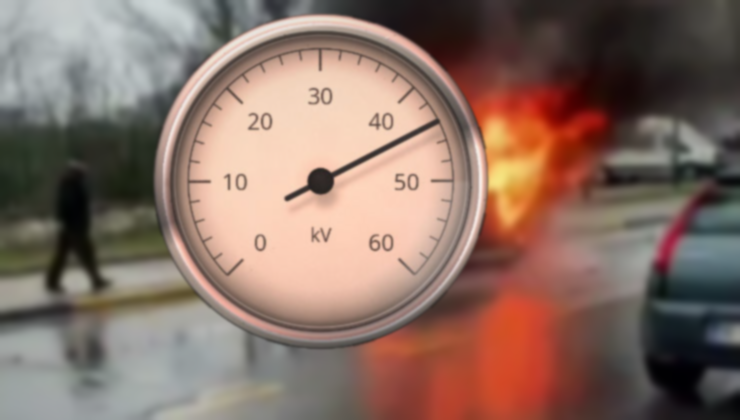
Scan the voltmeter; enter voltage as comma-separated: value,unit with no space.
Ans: 44,kV
